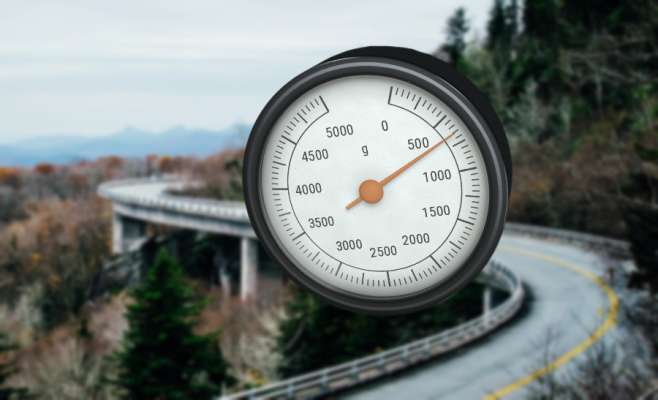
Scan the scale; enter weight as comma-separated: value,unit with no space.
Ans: 650,g
